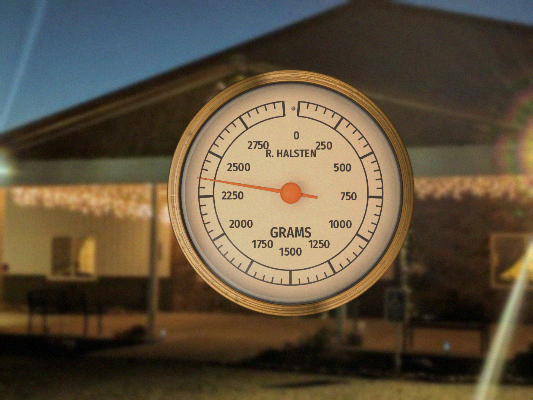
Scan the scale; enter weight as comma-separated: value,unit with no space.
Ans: 2350,g
